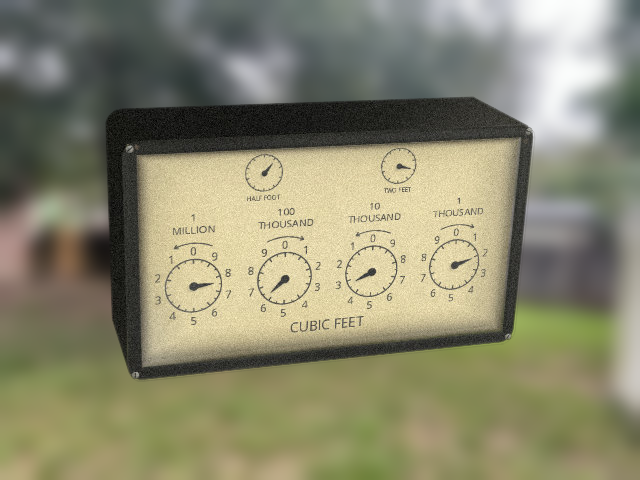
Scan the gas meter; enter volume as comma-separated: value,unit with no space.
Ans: 763200,ft³
